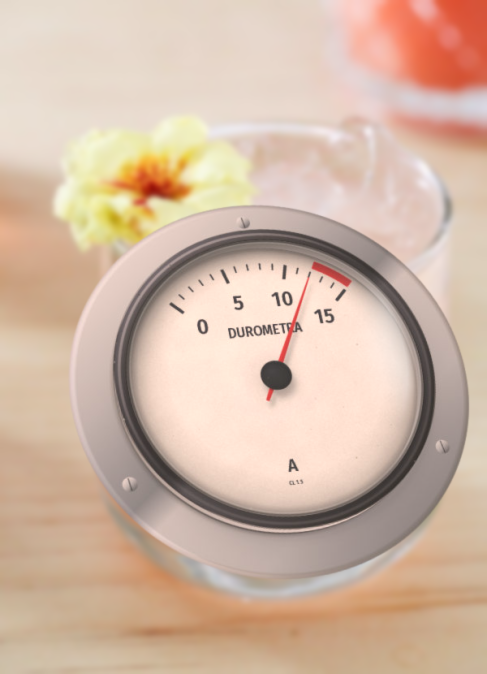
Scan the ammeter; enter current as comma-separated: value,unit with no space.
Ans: 12,A
